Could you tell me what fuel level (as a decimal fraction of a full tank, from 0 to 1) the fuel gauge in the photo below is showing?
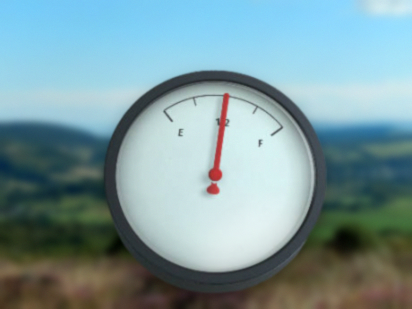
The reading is 0.5
